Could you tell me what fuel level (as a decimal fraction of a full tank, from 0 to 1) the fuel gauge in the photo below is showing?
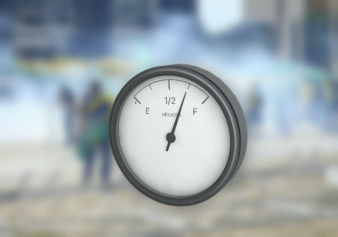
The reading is 0.75
